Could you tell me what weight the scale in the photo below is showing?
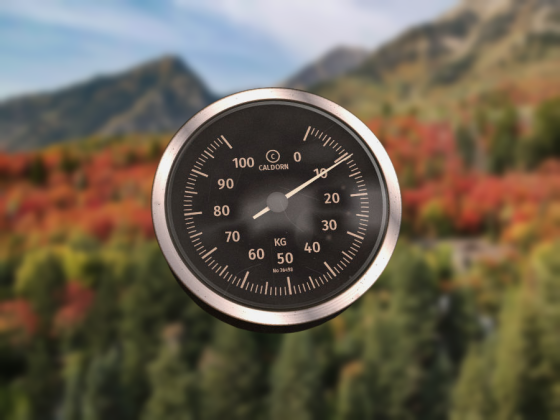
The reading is 11 kg
